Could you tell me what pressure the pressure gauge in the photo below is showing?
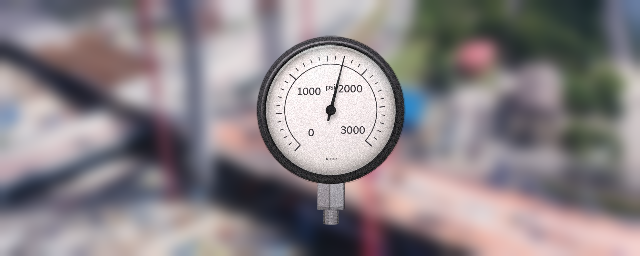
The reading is 1700 psi
